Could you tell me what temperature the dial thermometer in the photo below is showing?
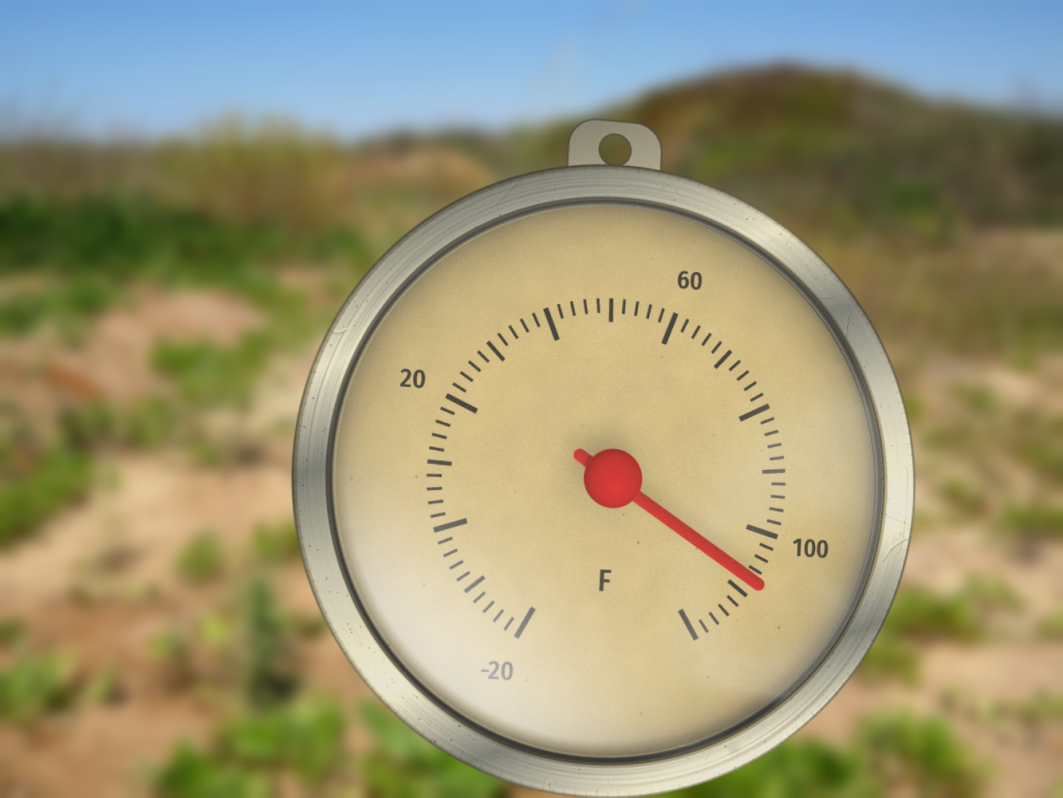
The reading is 108 °F
